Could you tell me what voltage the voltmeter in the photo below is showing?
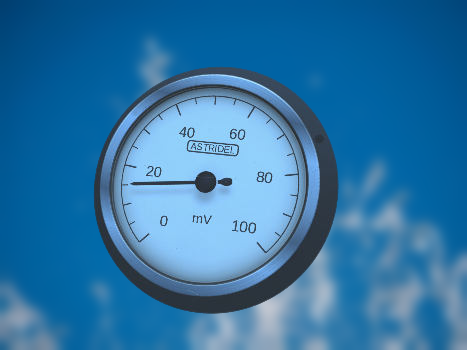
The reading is 15 mV
